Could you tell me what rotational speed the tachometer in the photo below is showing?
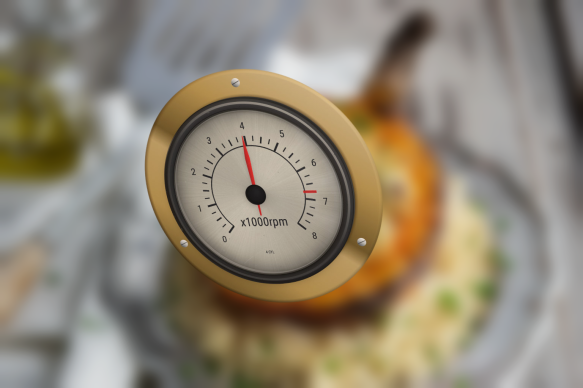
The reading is 4000 rpm
